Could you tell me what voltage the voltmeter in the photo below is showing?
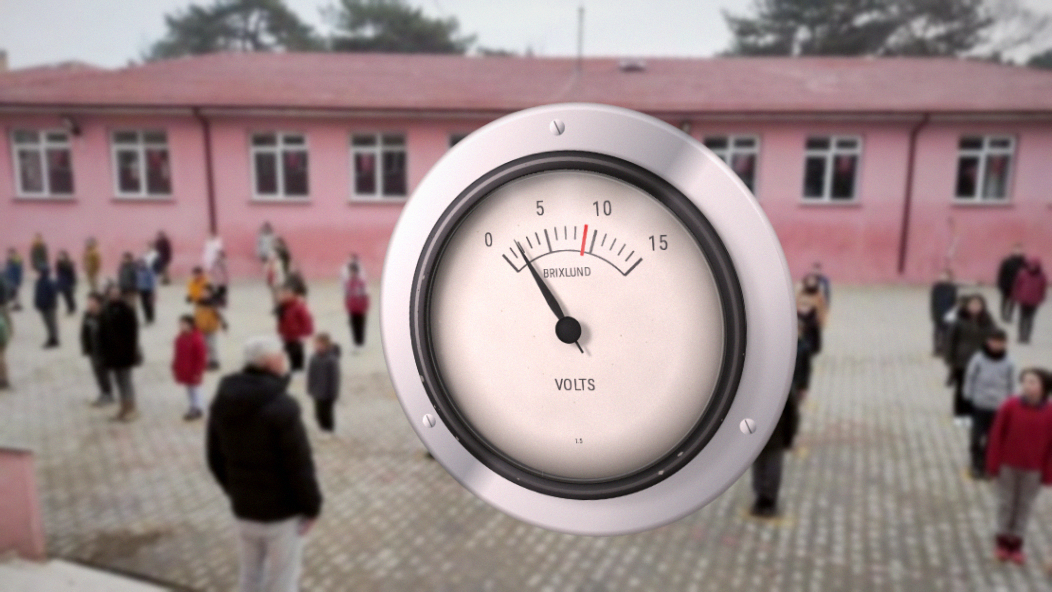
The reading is 2 V
